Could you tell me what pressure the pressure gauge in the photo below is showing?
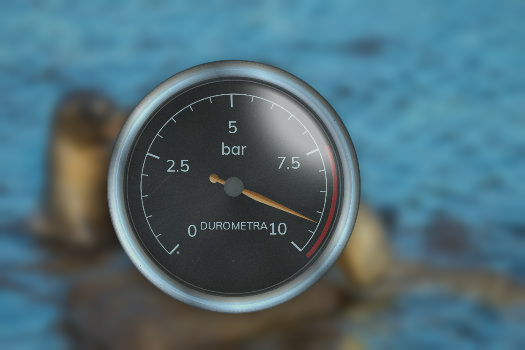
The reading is 9.25 bar
